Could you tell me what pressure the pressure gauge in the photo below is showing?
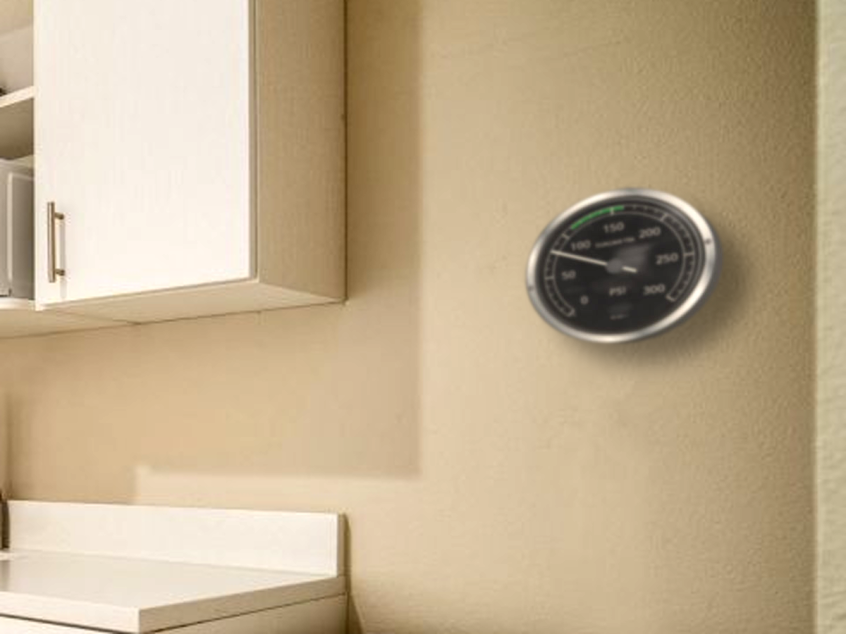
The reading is 80 psi
